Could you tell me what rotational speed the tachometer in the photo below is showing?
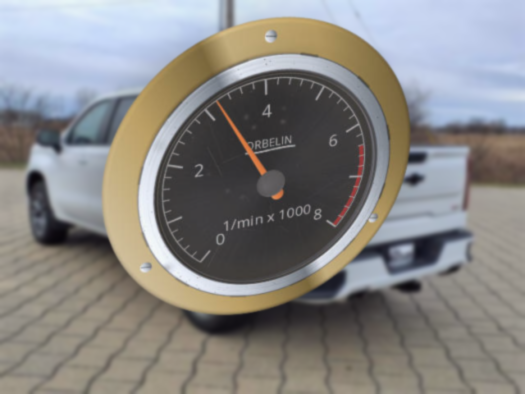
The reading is 3200 rpm
